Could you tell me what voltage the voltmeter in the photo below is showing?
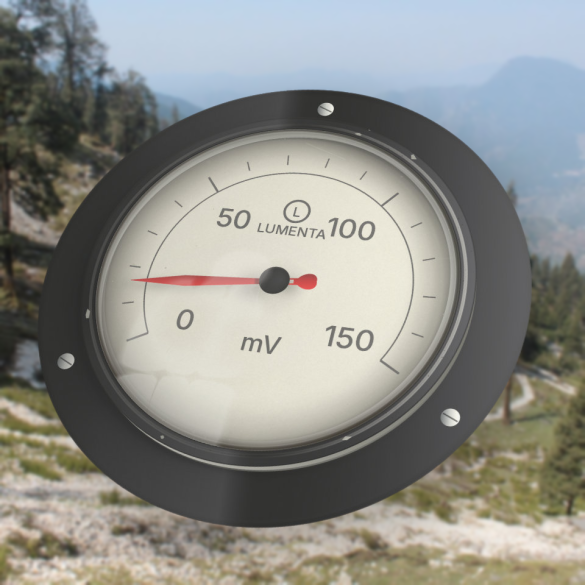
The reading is 15 mV
